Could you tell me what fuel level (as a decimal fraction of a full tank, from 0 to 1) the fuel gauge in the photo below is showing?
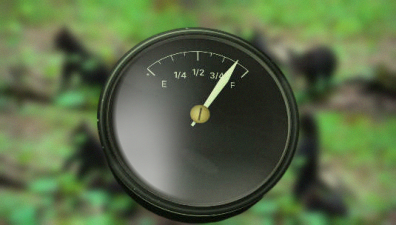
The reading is 0.875
